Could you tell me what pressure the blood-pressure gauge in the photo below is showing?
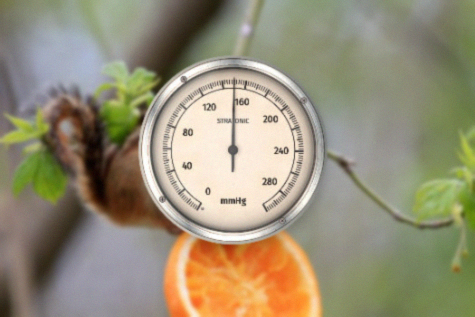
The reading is 150 mmHg
